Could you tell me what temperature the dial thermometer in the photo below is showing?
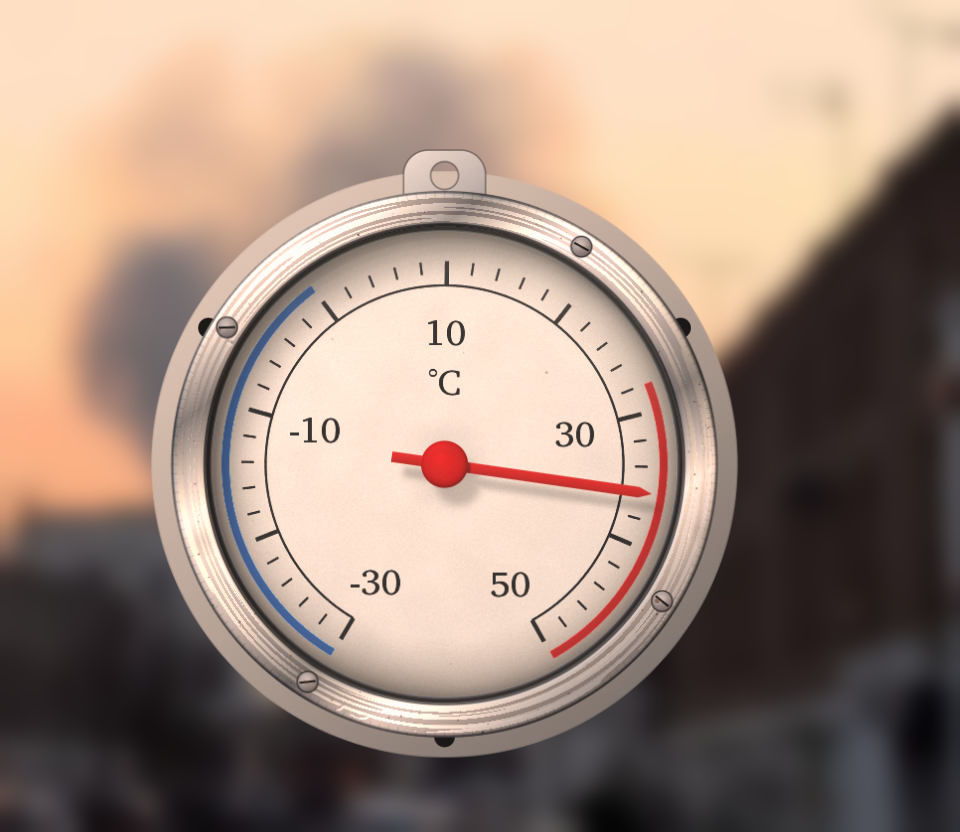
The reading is 36 °C
